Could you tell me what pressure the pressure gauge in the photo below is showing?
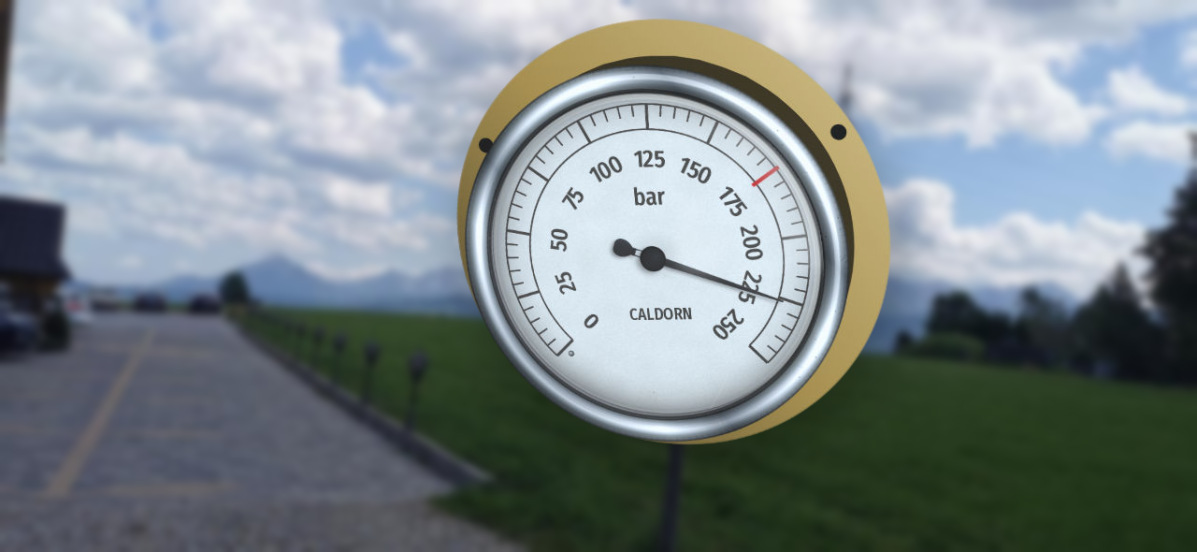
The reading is 225 bar
